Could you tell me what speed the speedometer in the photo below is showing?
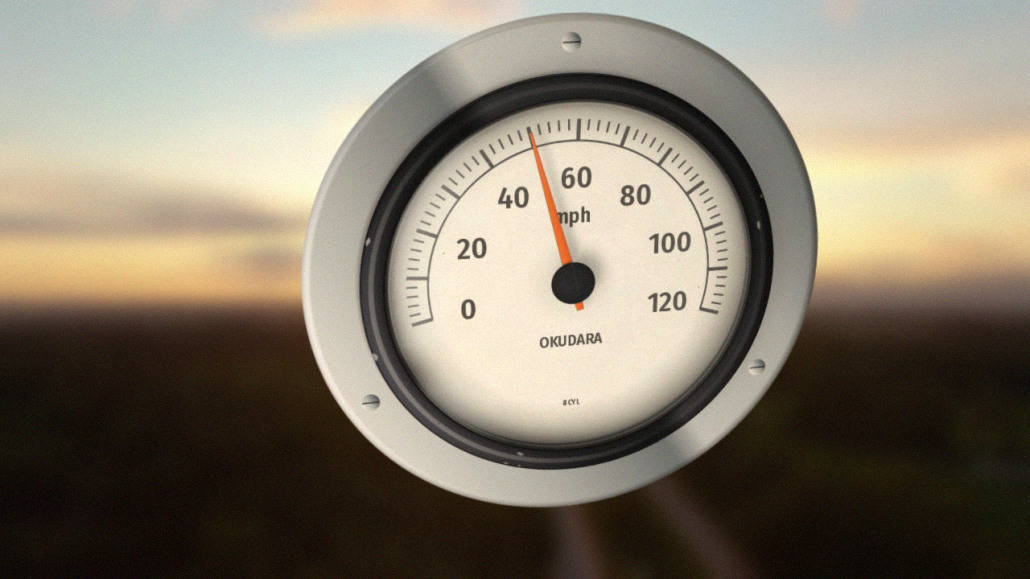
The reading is 50 mph
